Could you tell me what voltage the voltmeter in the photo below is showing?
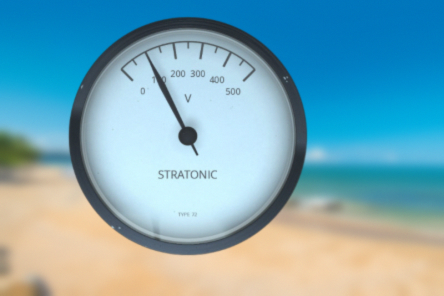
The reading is 100 V
